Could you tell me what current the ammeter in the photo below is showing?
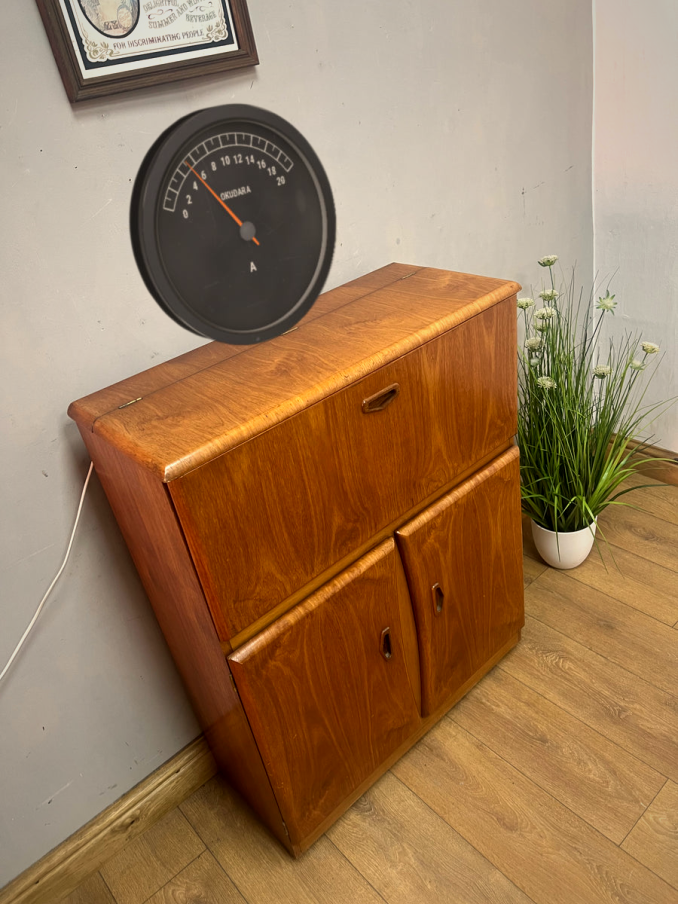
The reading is 5 A
